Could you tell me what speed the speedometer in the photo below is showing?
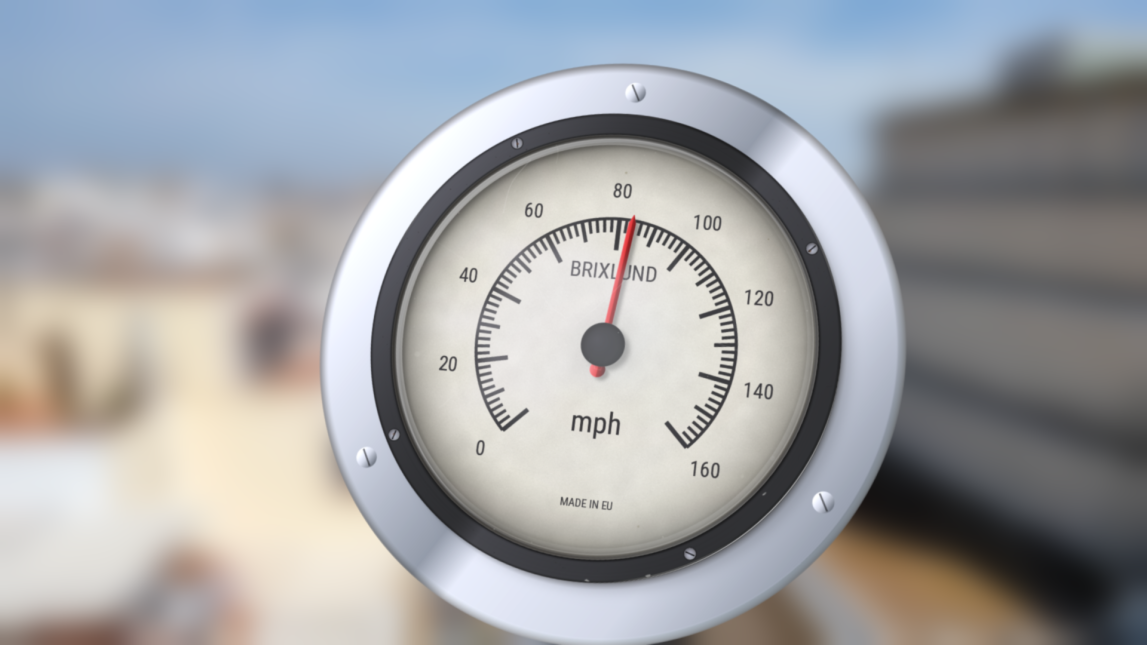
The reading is 84 mph
